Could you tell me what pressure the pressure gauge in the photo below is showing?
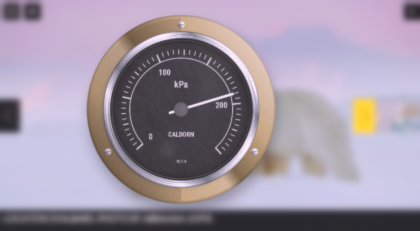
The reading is 190 kPa
